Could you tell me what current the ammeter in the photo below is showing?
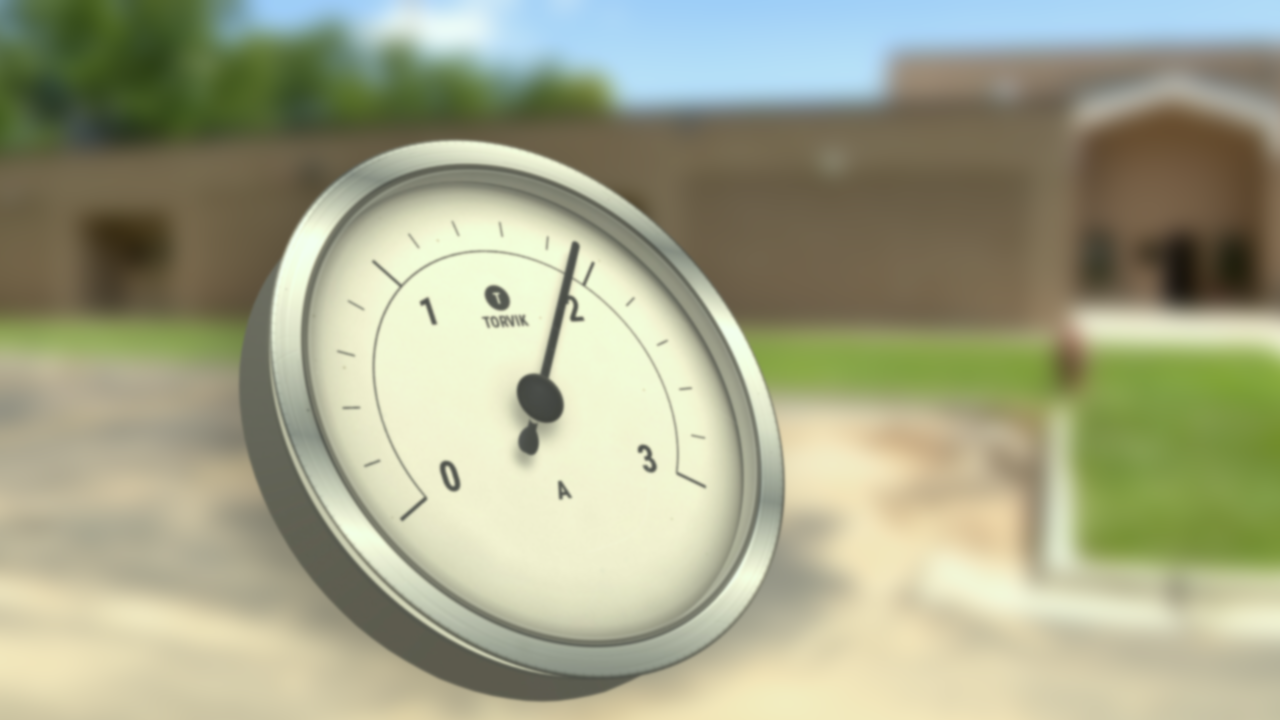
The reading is 1.9 A
